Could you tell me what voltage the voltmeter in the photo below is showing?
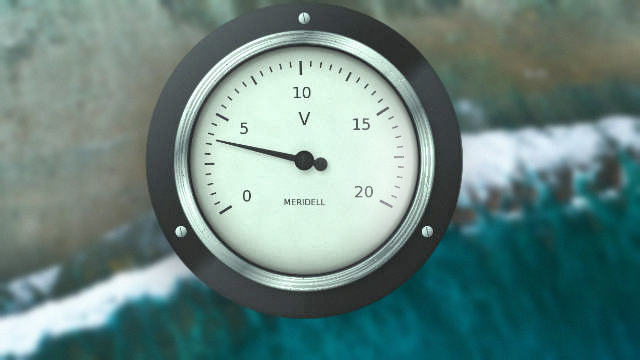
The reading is 3.75 V
